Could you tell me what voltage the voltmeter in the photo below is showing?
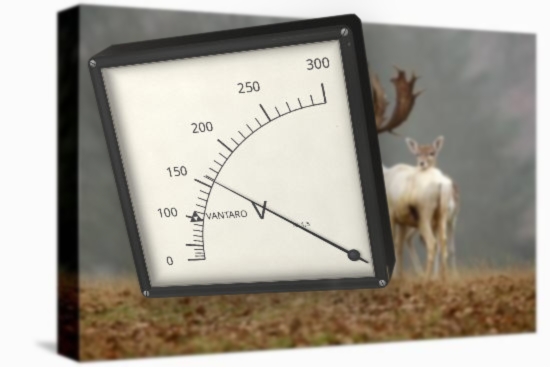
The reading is 160 V
